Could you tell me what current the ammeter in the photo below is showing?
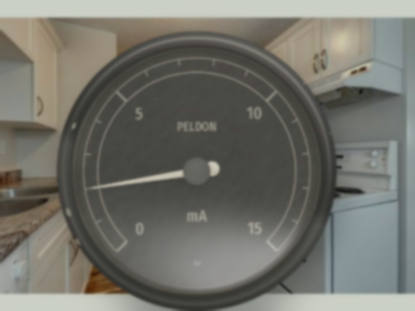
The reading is 2 mA
